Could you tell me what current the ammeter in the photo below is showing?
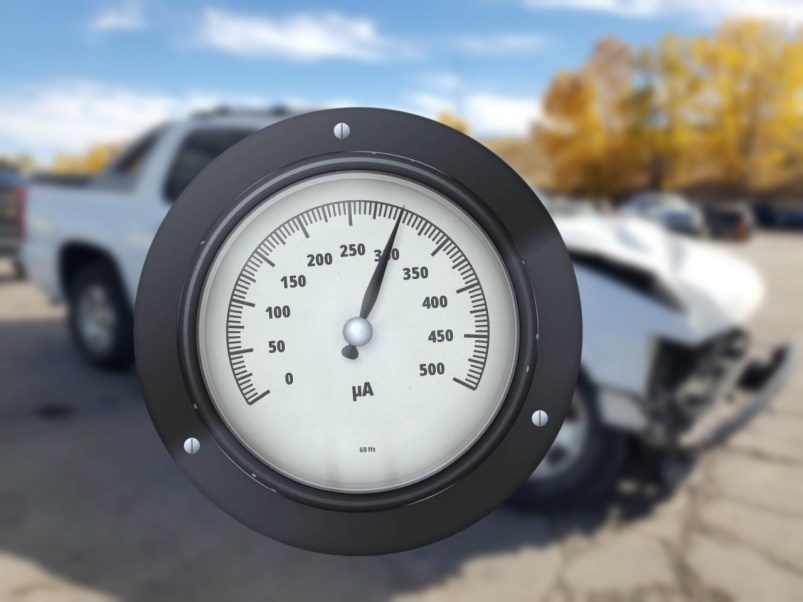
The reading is 300 µA
